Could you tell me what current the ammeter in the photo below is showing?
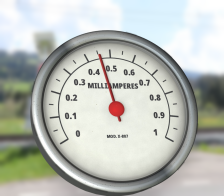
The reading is 0.45 mA
